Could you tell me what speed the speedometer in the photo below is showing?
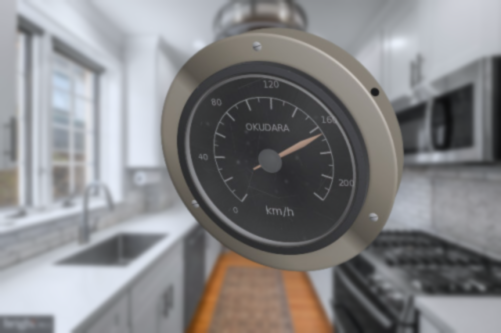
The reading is 165 km/h
